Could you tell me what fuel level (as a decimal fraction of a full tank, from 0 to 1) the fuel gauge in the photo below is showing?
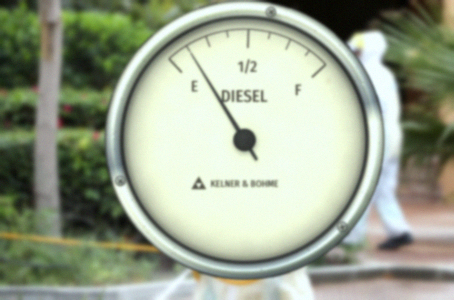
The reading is 0.125
